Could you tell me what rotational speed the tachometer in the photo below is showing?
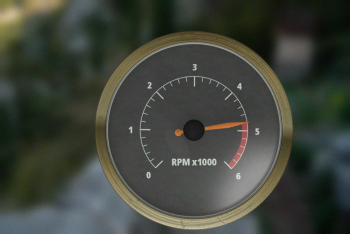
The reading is 4800 rpm
